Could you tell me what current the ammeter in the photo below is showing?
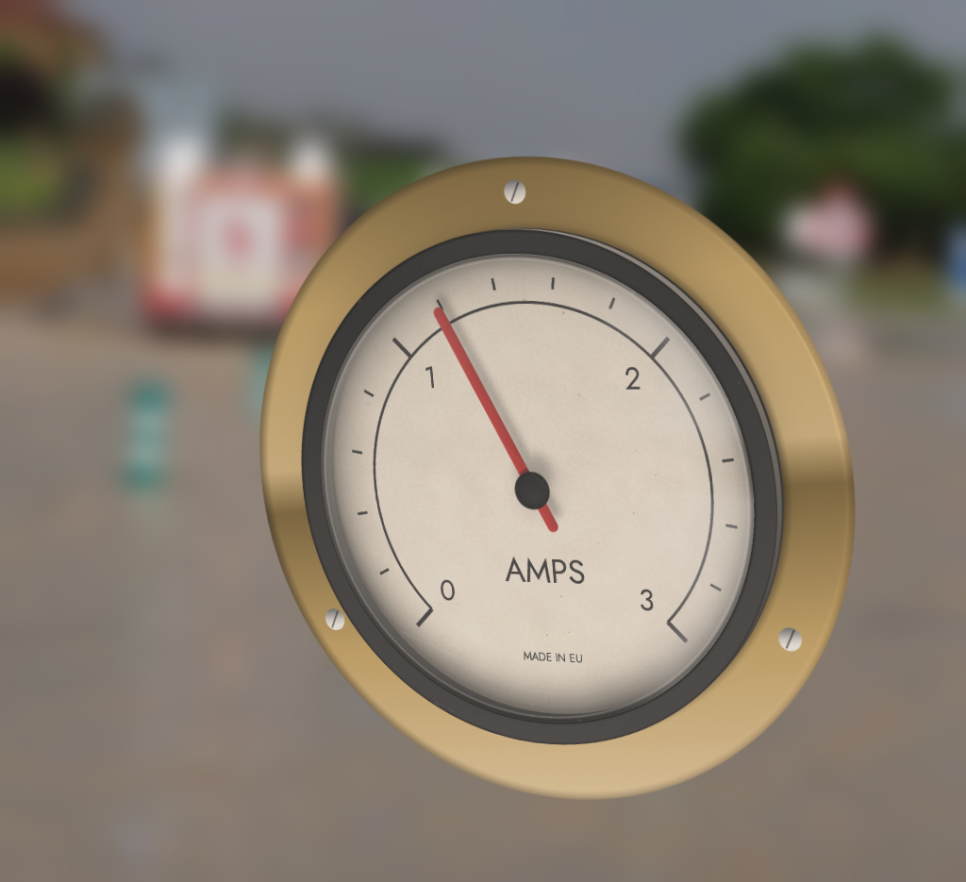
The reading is 1.2 A
